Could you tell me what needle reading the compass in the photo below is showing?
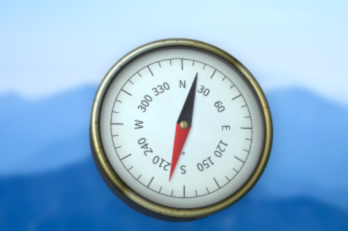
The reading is 195 °
